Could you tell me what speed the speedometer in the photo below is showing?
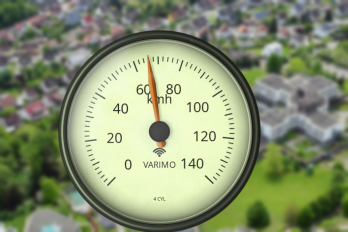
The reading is 66 km/h
